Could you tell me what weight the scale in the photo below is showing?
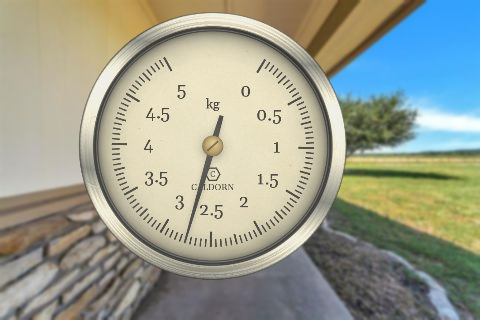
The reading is 2.75 kg
